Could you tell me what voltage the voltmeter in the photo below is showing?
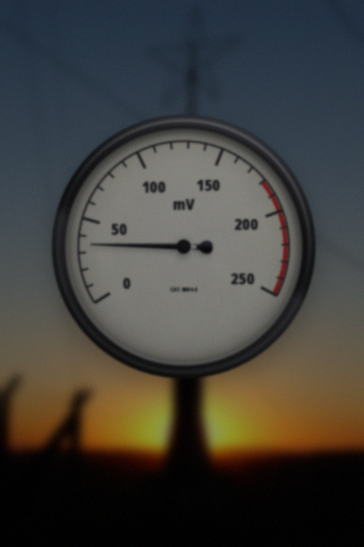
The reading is 35 mV
